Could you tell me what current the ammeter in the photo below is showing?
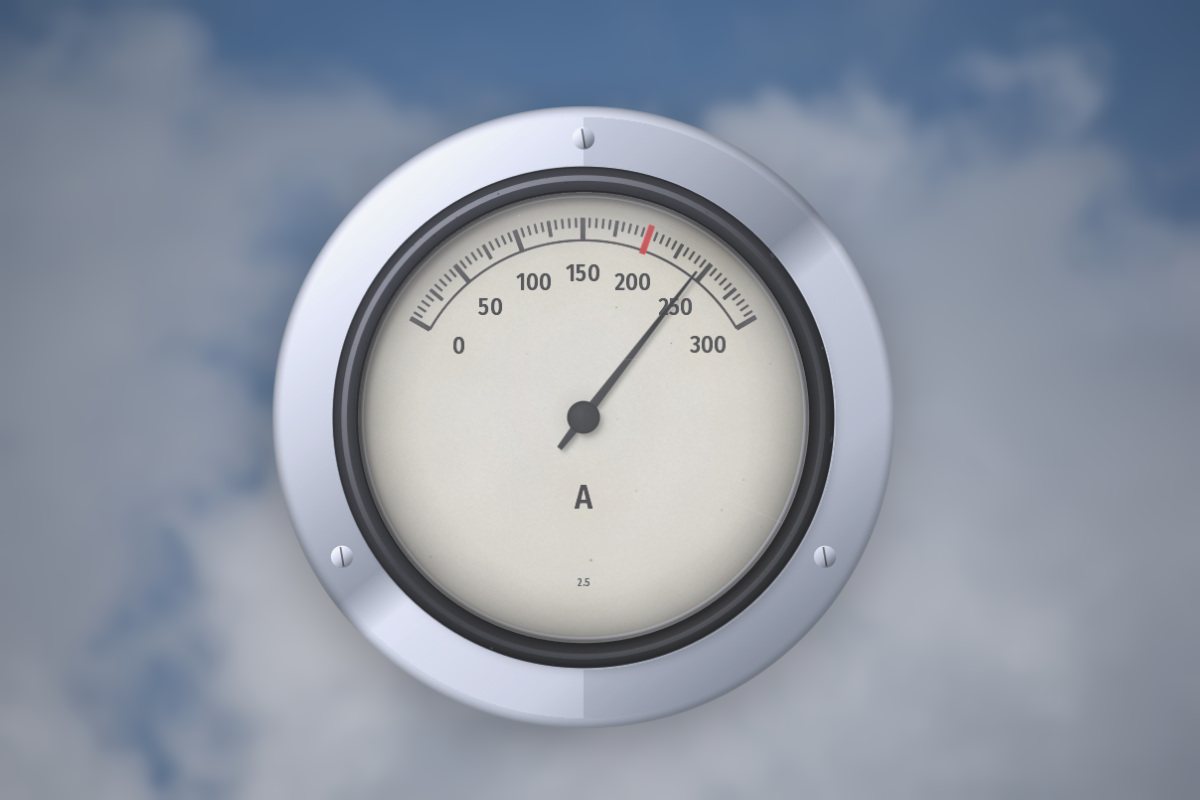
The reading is 245 A
